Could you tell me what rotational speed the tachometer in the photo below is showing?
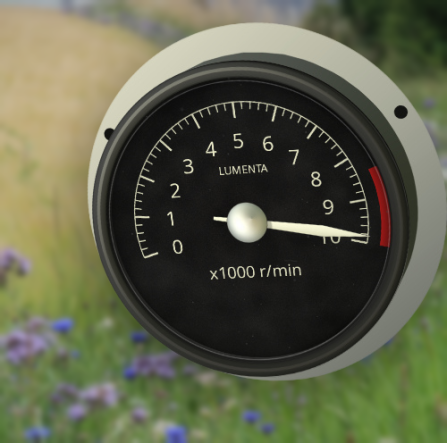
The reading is 9800 rpm
